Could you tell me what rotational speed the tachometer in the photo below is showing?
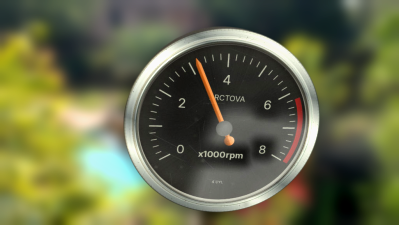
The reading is 3200 rpm
